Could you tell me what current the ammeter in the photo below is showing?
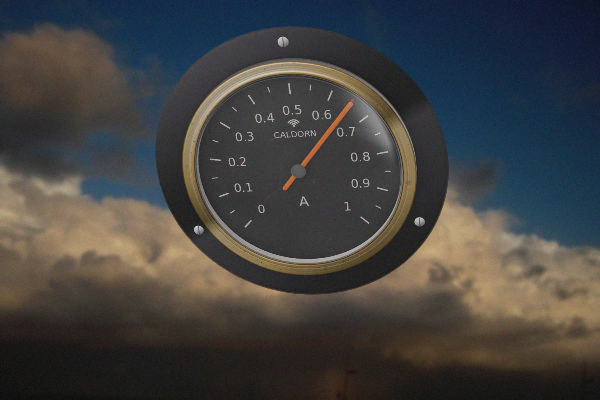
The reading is 0.65 A
